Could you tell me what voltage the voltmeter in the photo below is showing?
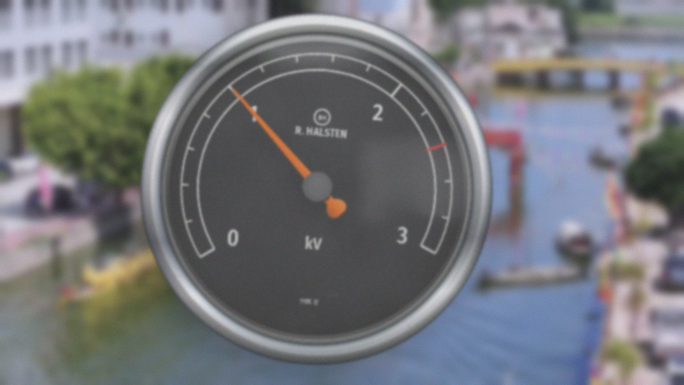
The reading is 1 kV
